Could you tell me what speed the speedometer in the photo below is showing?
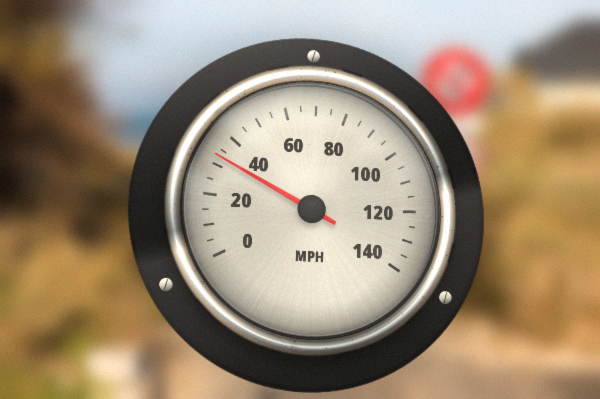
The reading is 32.5 mph
